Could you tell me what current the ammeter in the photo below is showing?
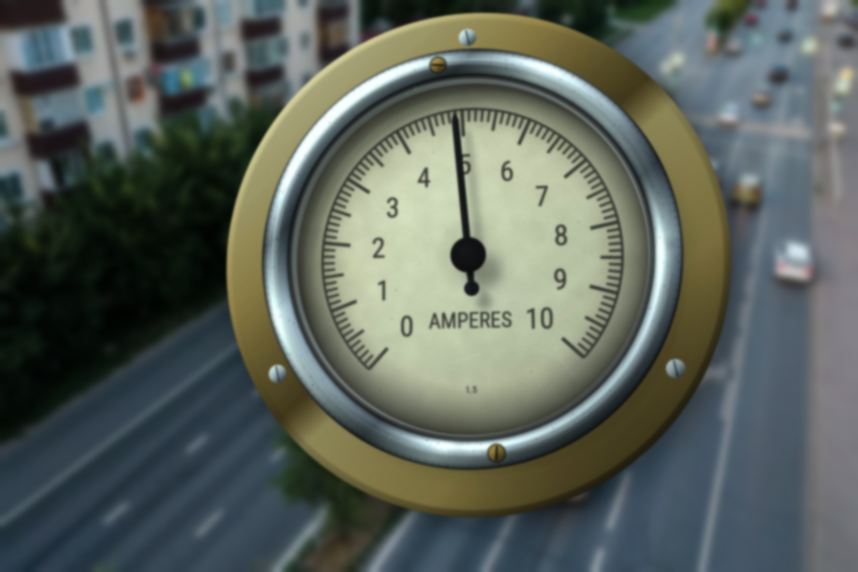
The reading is 4.9 A
